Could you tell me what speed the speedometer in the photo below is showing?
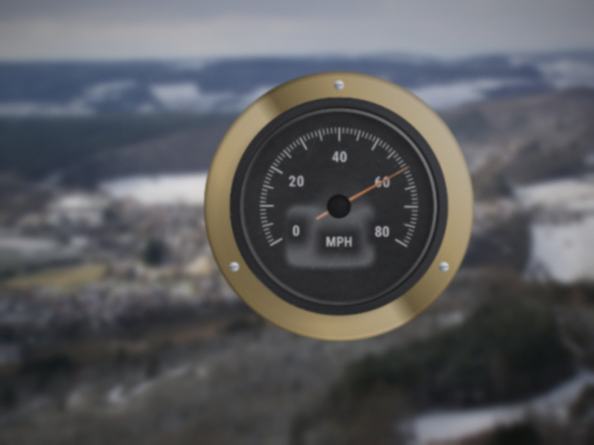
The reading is 60 mph
